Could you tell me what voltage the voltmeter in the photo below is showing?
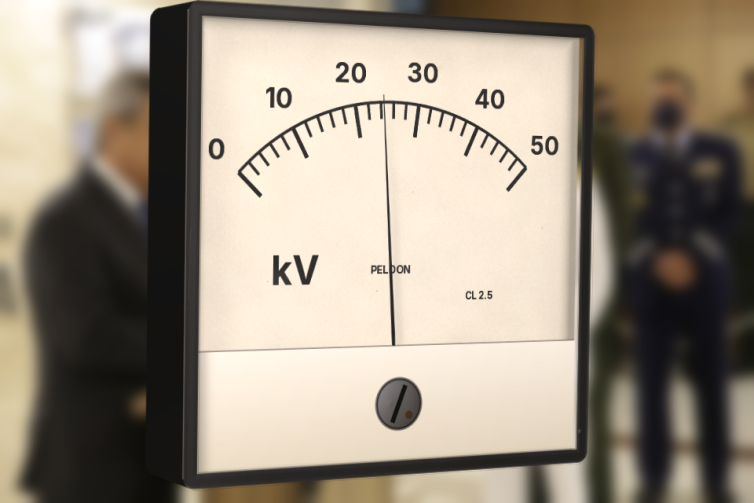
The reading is 24 kV
